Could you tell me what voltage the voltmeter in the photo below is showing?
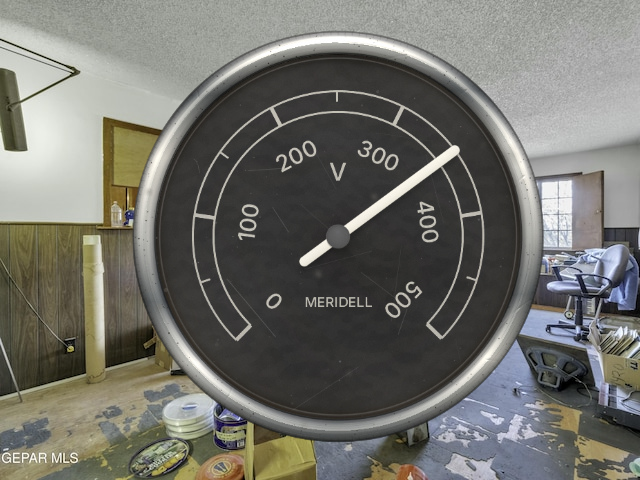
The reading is 350 V
